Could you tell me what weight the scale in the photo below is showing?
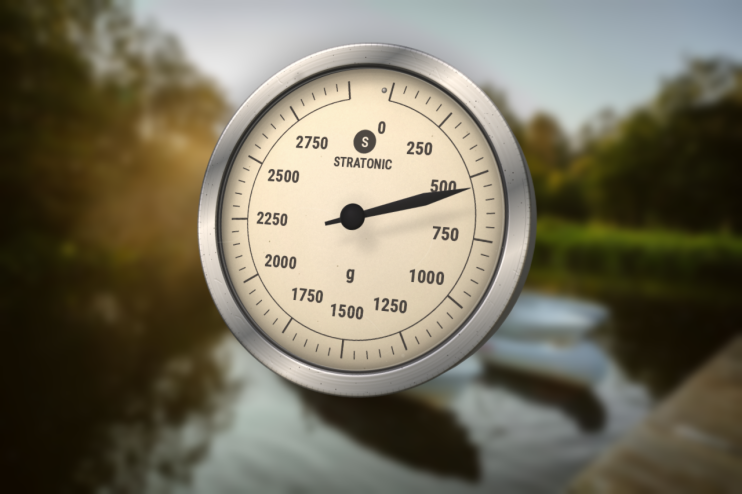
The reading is 550 g
